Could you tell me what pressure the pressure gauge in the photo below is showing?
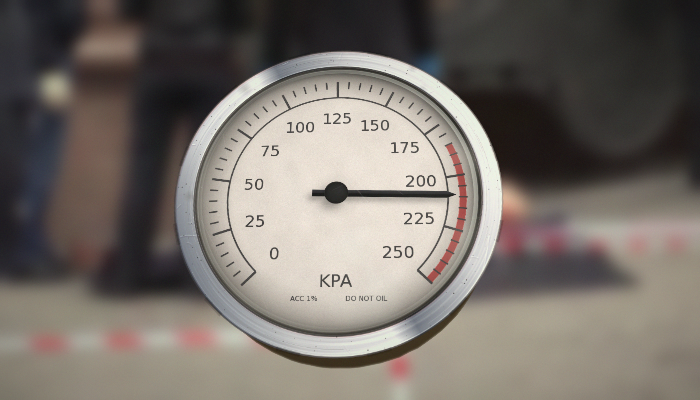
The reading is 210 kPa
